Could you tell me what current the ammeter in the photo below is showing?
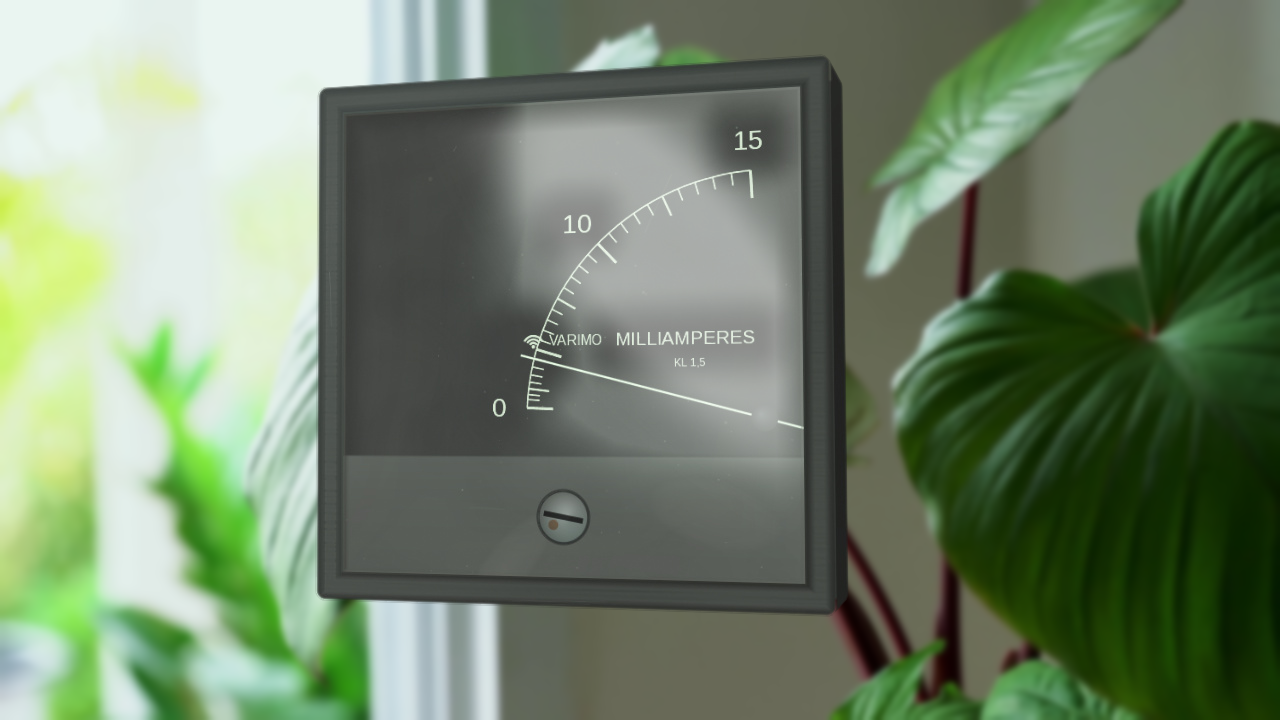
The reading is 4.5 mA
